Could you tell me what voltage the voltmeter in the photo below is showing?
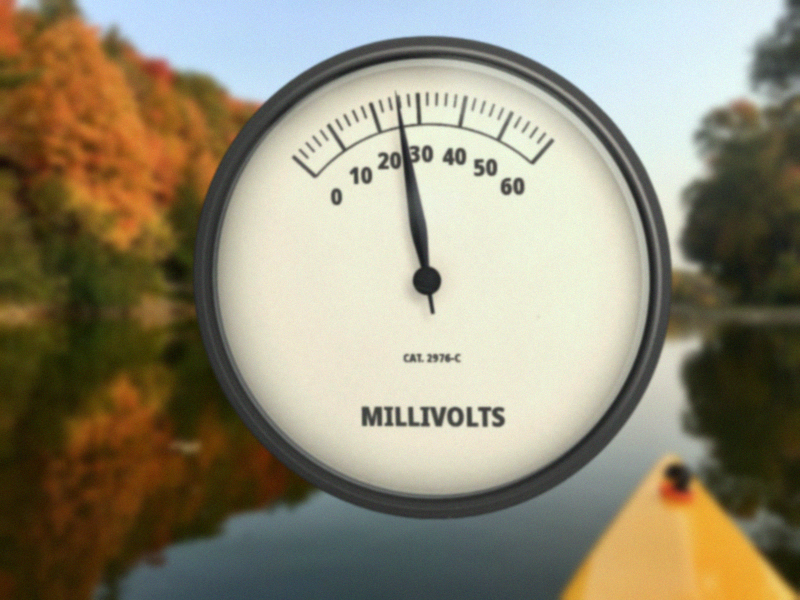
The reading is 26 mV
